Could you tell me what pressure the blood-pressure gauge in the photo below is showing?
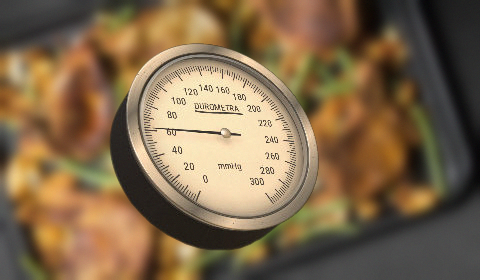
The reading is 60 mmHg
